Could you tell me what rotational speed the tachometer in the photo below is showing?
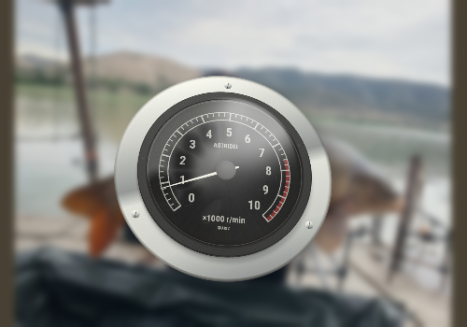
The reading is 800 rpm
